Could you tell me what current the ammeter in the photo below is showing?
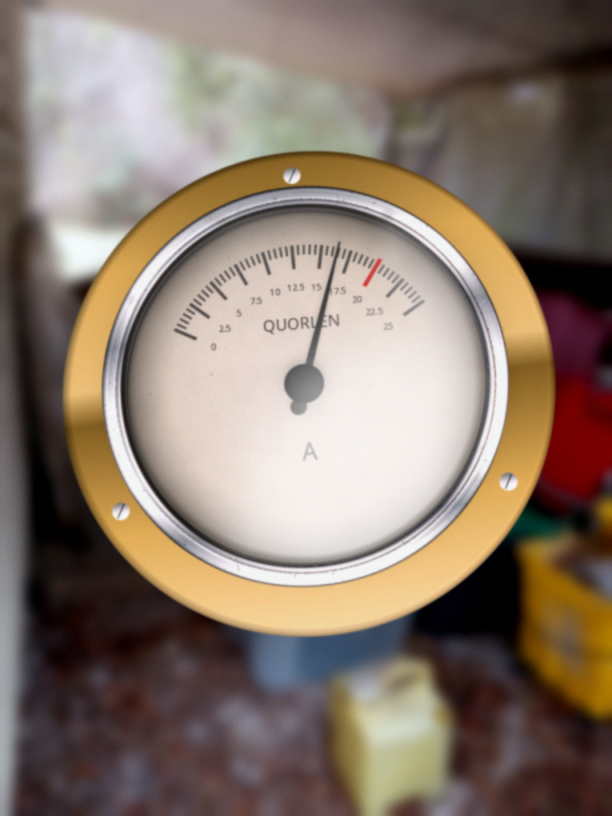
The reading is 16.5 A
